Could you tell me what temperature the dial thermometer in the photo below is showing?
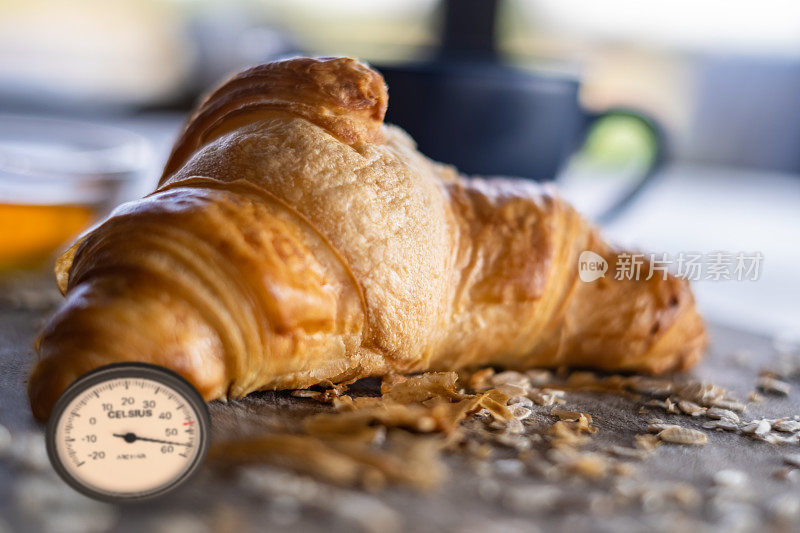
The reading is 55 °C
